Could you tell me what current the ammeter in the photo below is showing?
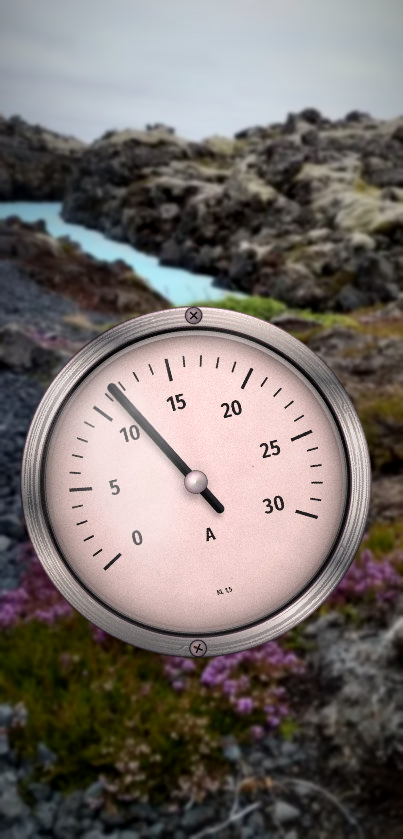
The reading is 11.5 A
